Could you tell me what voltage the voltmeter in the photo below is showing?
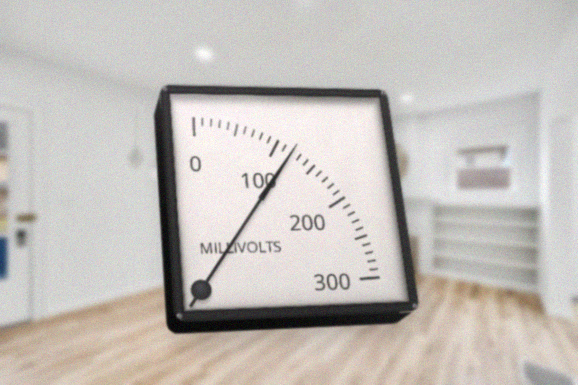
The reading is 120 mV
